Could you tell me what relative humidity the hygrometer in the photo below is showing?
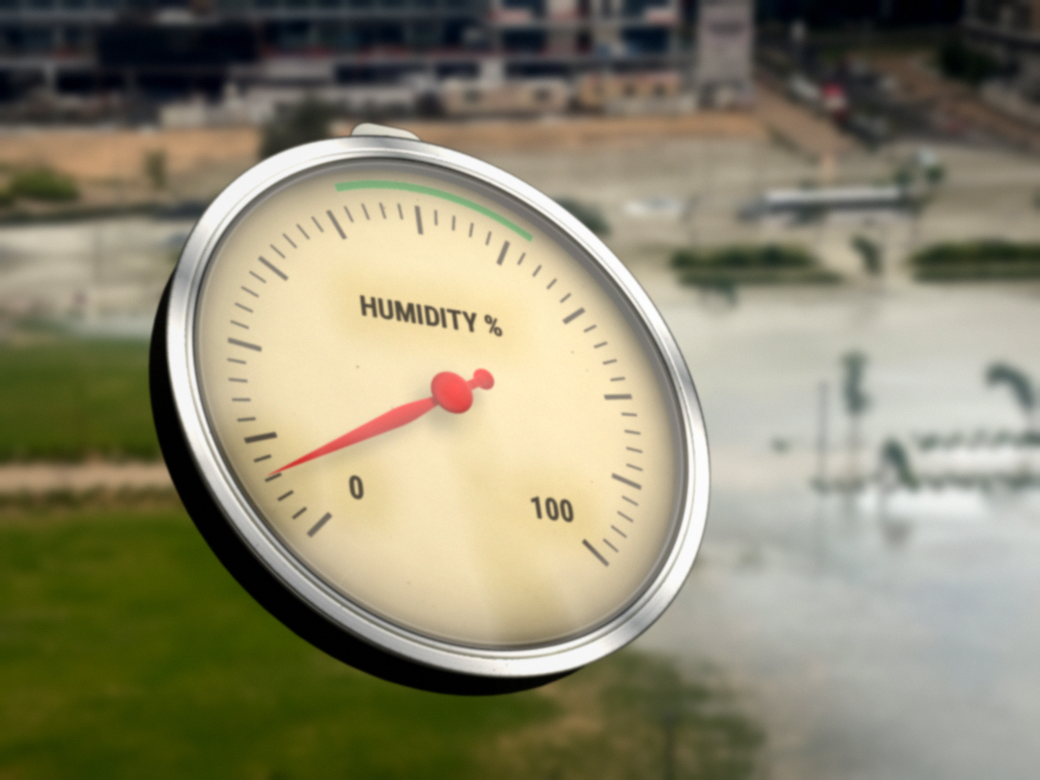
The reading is 6 %
